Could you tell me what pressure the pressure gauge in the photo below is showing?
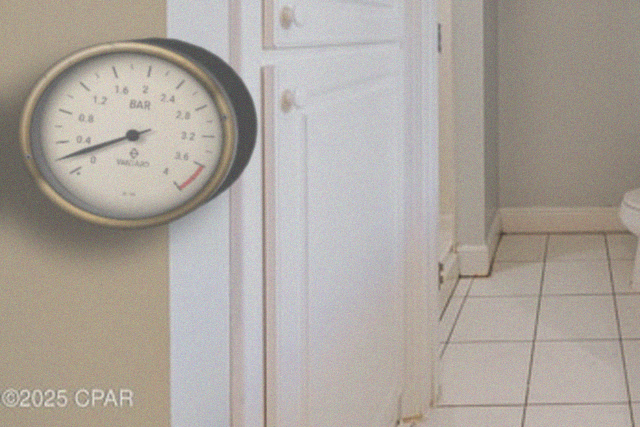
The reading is 0.2 bar
